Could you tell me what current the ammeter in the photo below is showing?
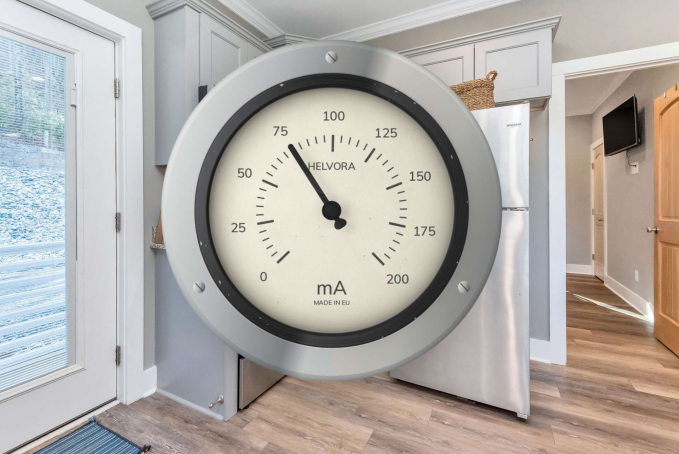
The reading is 75 mA
